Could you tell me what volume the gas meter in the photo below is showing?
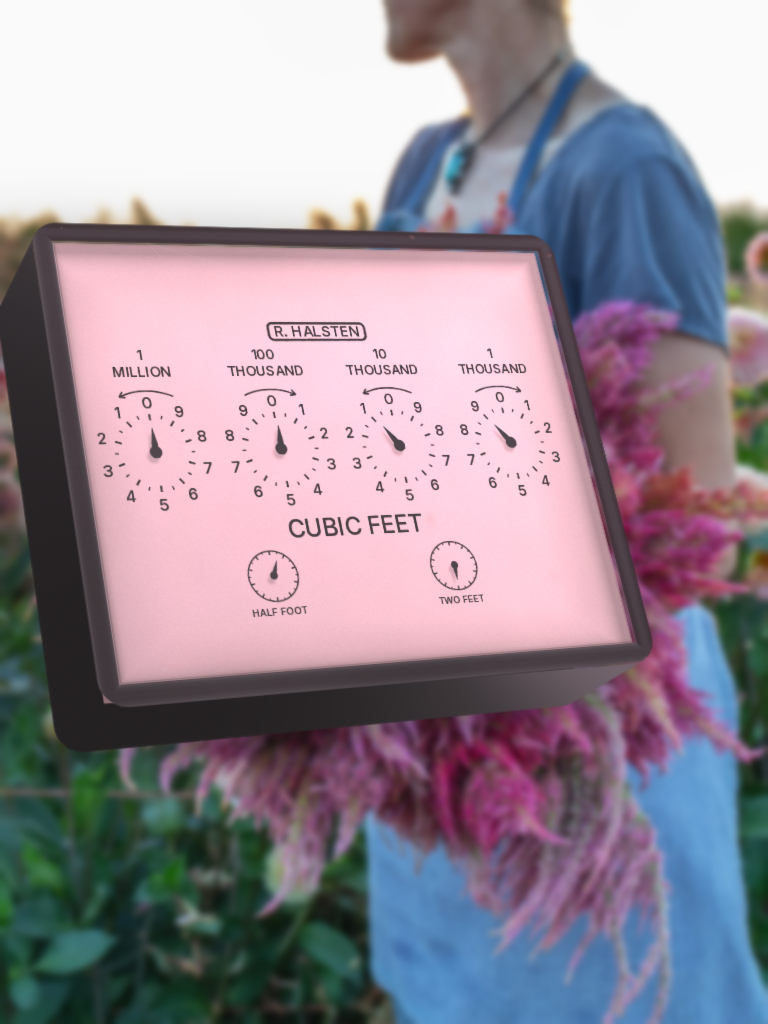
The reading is 900 ft³
